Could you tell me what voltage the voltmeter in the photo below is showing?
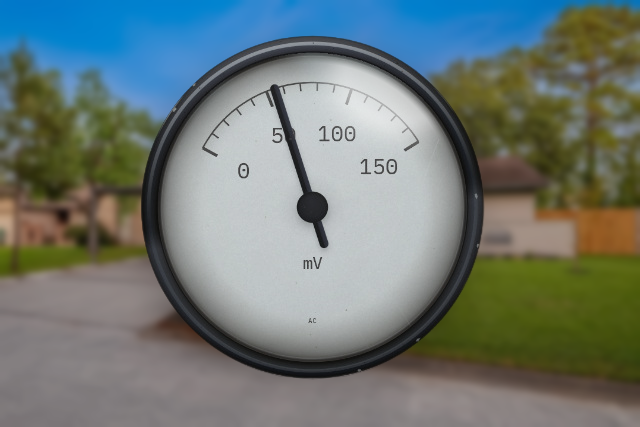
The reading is 55 mV
